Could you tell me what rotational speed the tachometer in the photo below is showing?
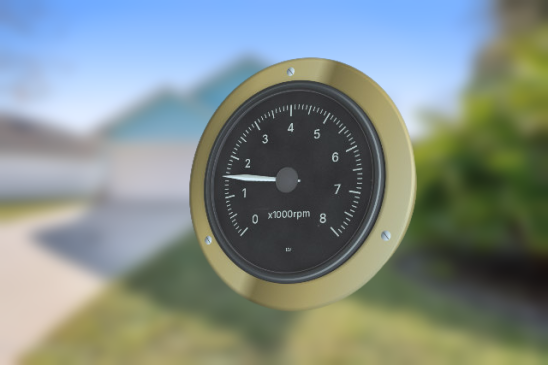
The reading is 1500 rpm
